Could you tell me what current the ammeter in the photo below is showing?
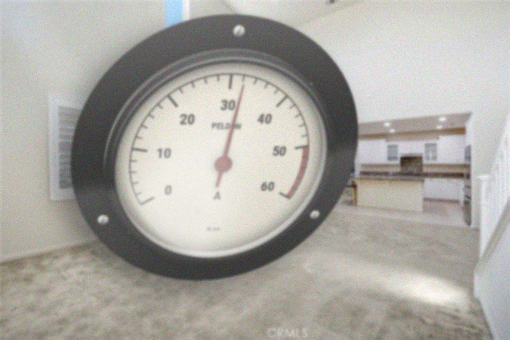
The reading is 32 A
